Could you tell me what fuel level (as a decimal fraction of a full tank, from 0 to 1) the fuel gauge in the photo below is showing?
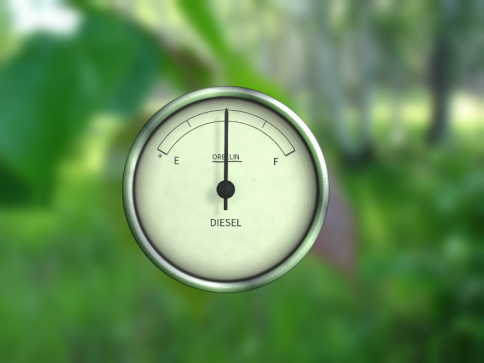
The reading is 0.5
